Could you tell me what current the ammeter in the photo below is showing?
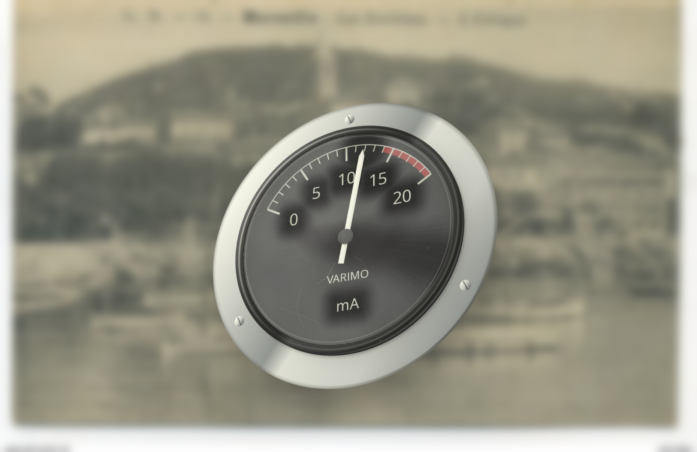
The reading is 12 mA
